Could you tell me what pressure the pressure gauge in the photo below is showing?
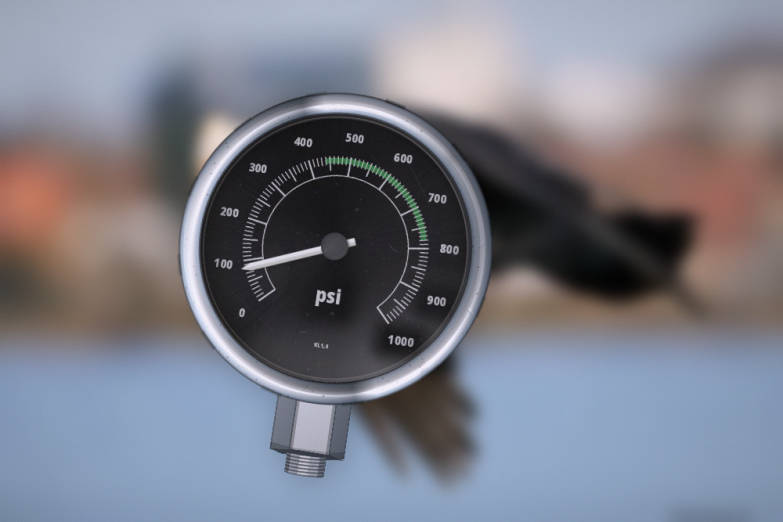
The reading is 80 psi
